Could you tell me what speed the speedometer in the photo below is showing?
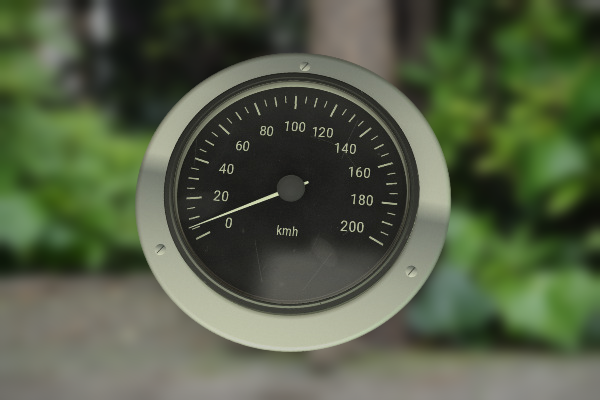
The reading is 5 km/h
